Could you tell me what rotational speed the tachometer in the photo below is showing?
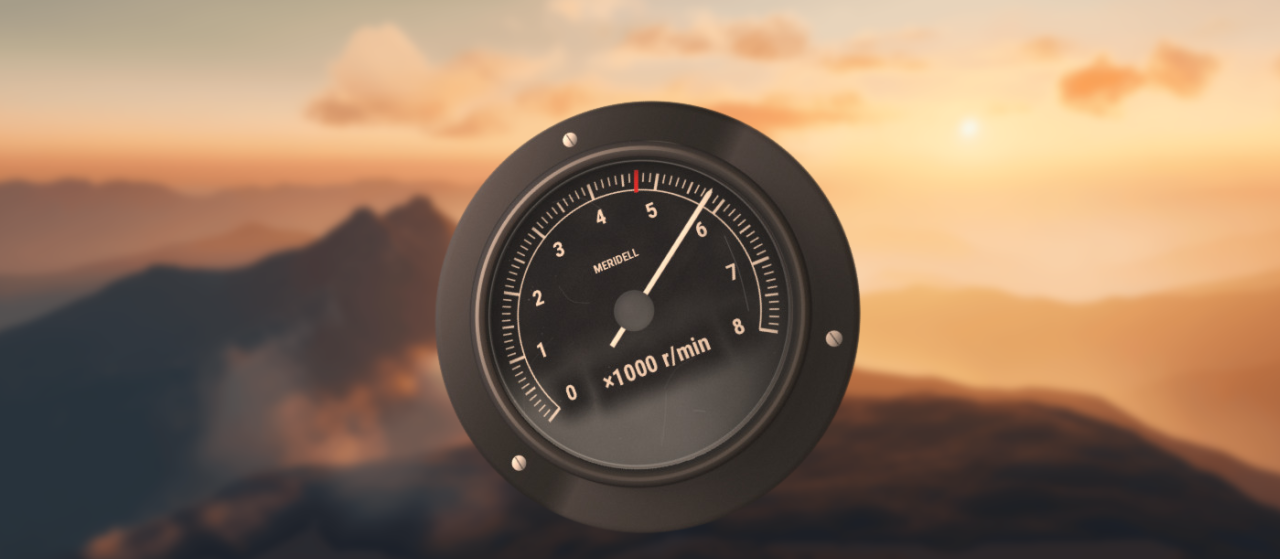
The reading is 5800 rpm
